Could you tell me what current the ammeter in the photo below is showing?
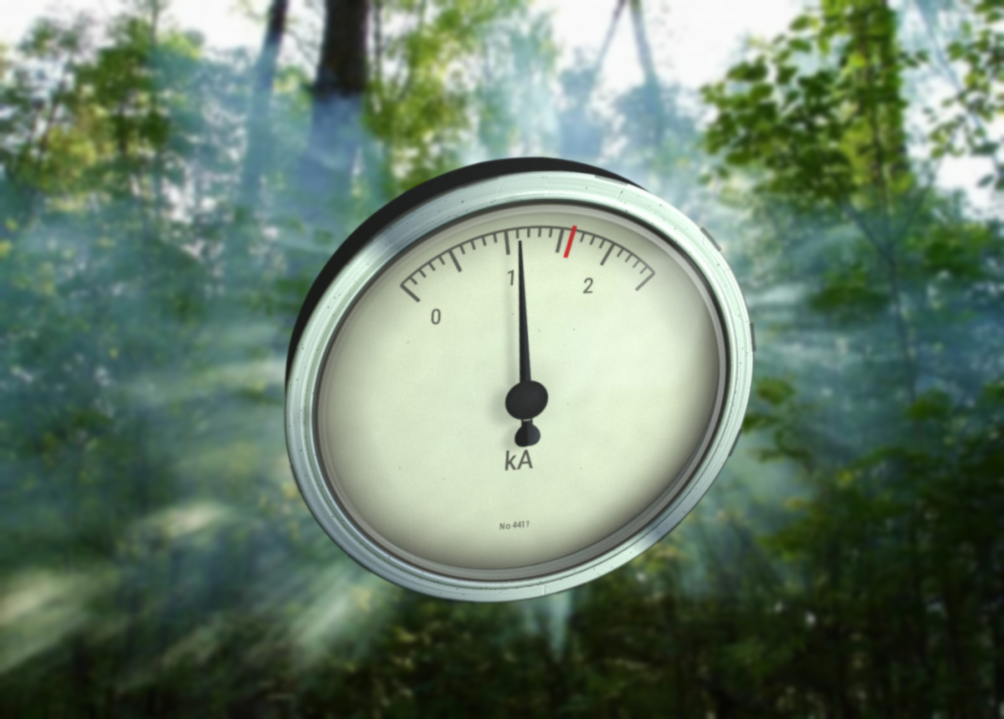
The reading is 1.1 kA
